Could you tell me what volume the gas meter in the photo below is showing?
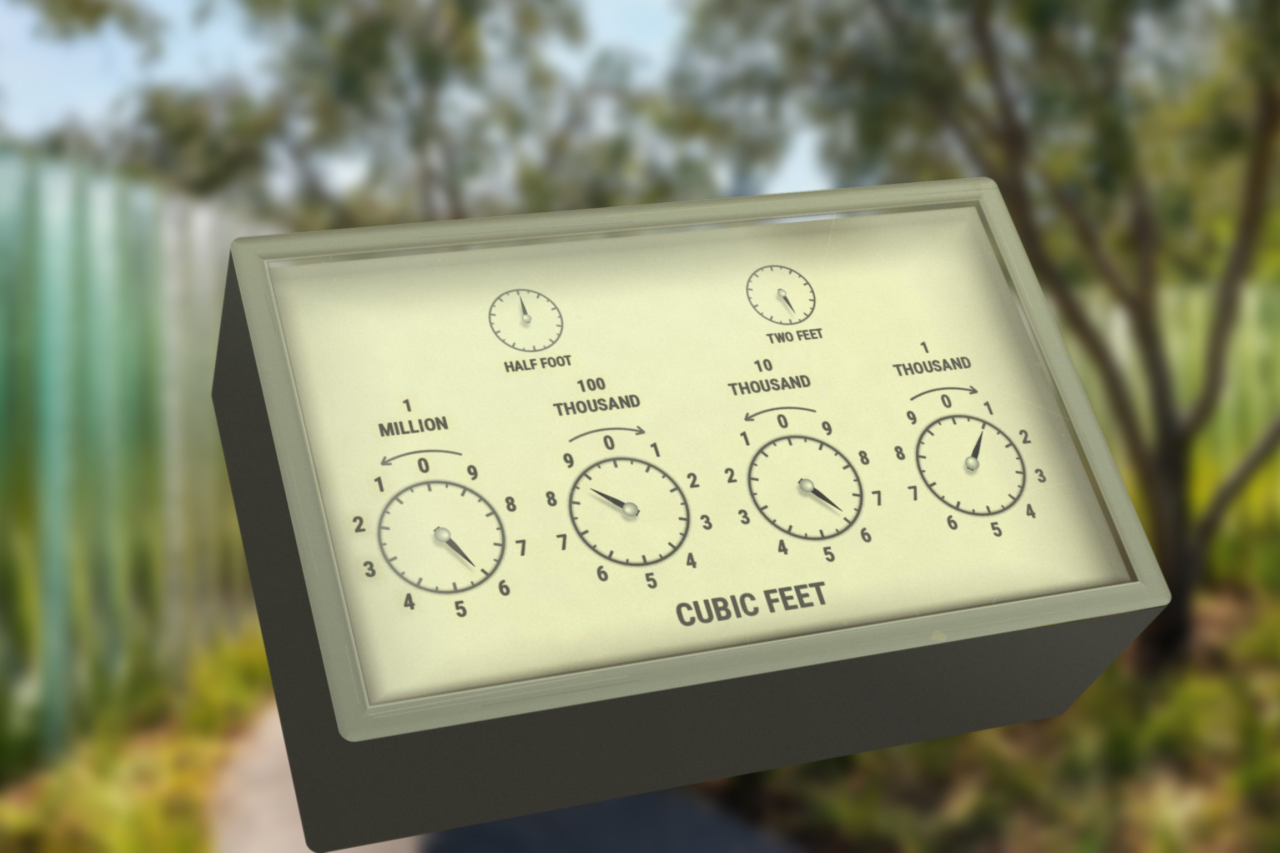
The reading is 586100 ft³
